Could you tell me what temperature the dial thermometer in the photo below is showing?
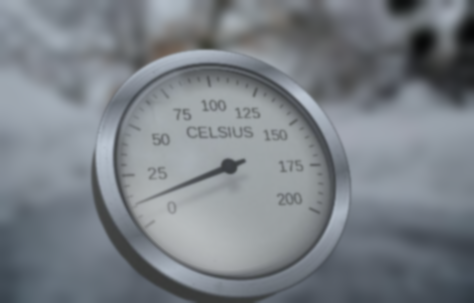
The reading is 10 °C
